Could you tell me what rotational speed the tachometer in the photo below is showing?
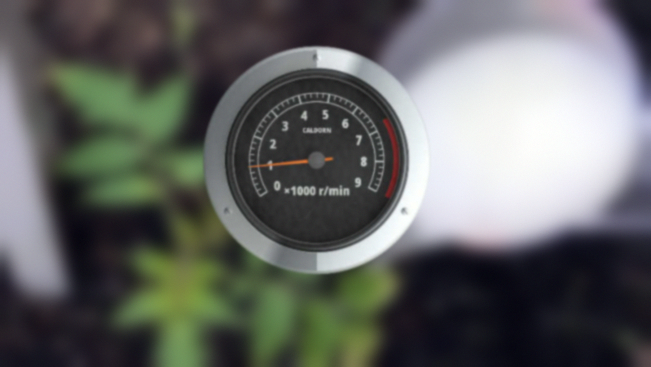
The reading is 1000 rpm
